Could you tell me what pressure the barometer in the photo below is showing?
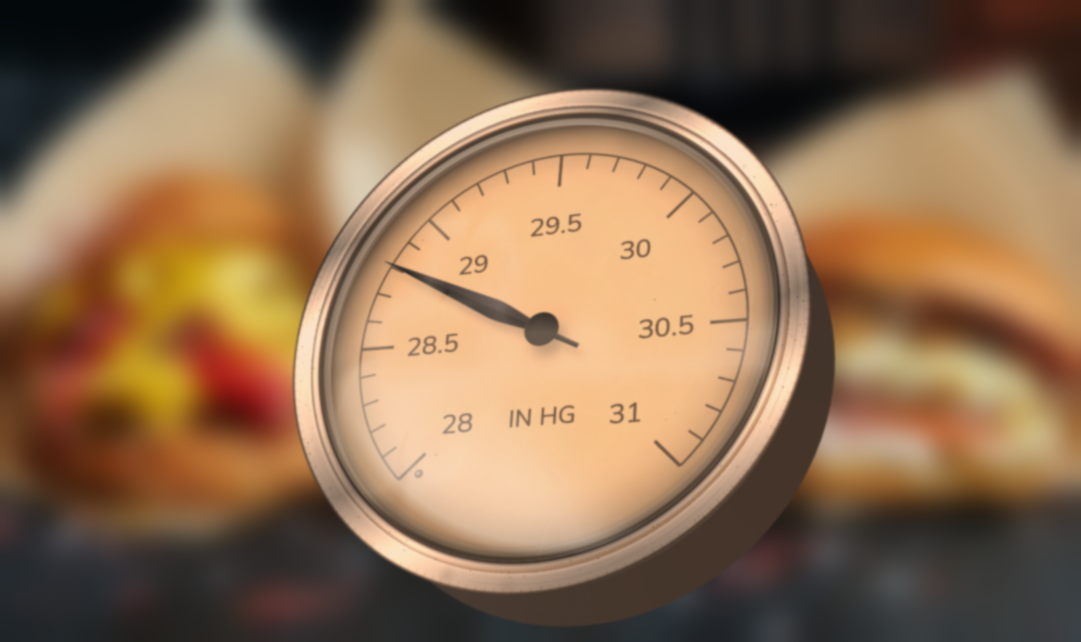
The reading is 28.8 inHg
